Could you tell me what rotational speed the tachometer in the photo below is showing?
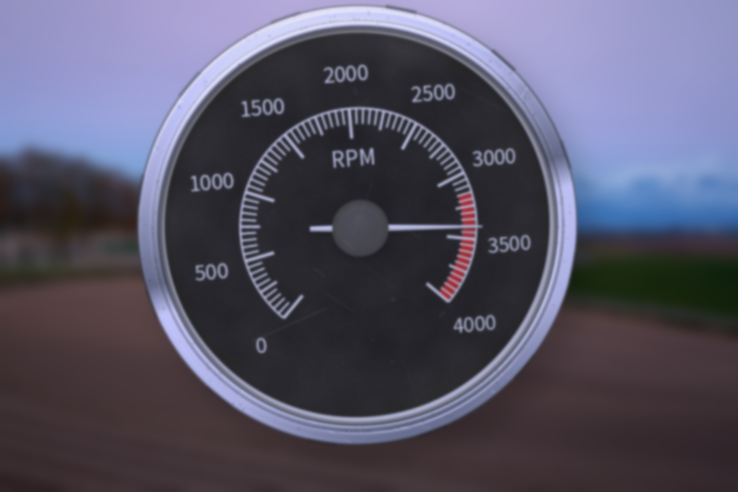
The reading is 3400 rpm
